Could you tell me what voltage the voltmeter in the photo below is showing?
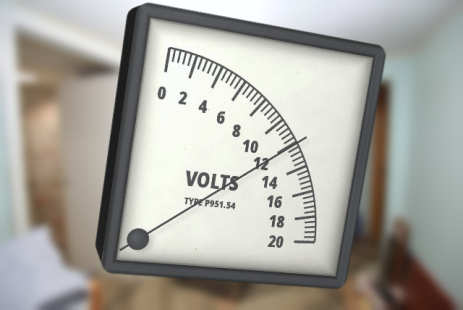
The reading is 12 V
